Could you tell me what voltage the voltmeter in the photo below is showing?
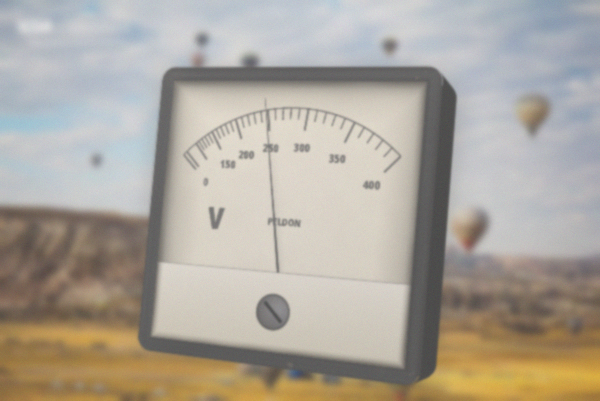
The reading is 250 V
